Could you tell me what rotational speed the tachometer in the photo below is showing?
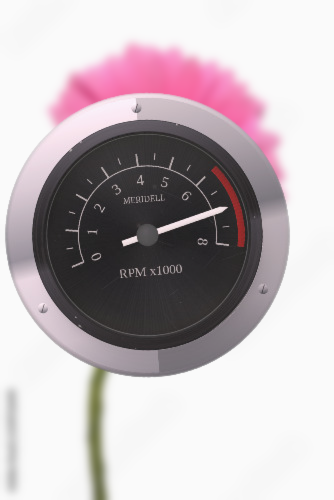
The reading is 7000 rpm
